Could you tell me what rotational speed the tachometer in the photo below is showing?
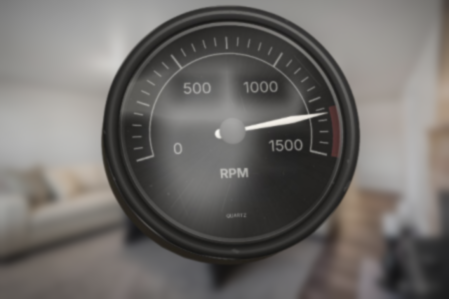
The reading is 1325 rpm
